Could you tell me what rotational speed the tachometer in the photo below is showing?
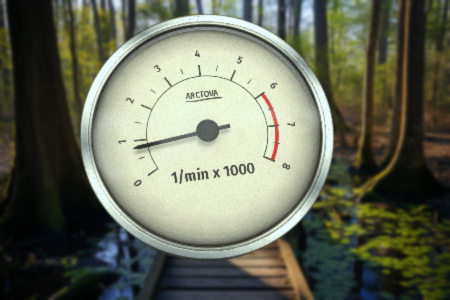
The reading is 750 rpm
